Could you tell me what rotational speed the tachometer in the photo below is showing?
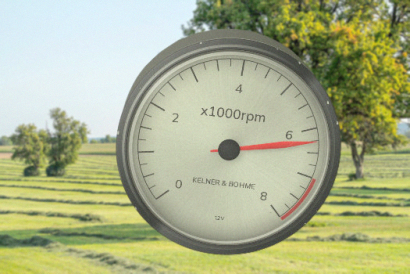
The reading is 6250 rpm
